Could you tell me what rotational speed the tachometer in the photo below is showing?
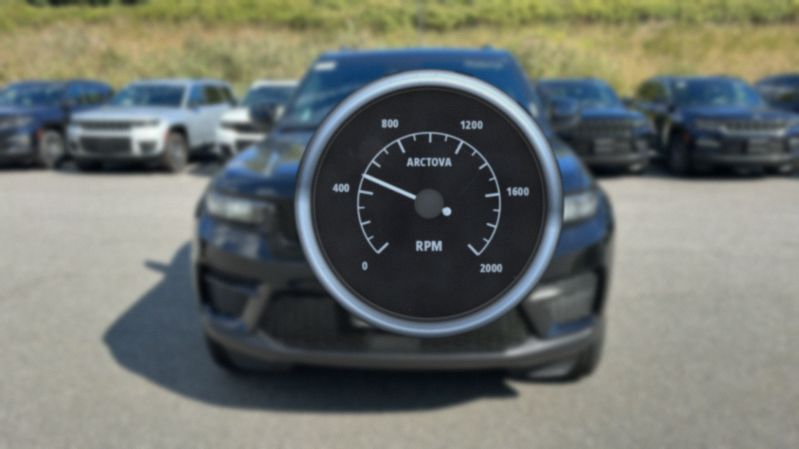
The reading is 500 rpm
